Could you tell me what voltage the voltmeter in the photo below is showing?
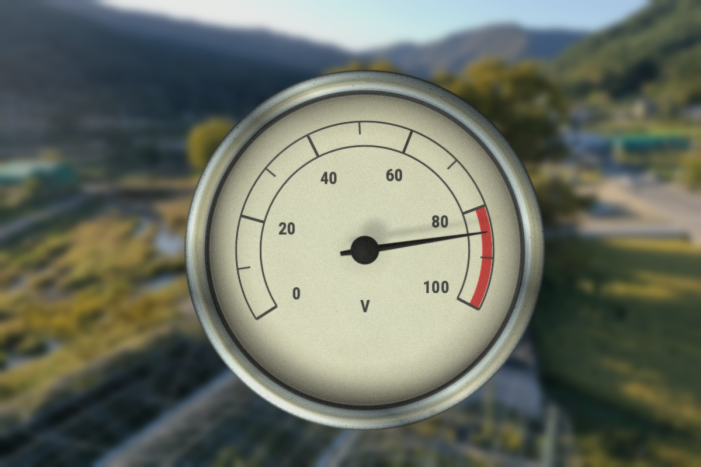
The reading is 85 V
